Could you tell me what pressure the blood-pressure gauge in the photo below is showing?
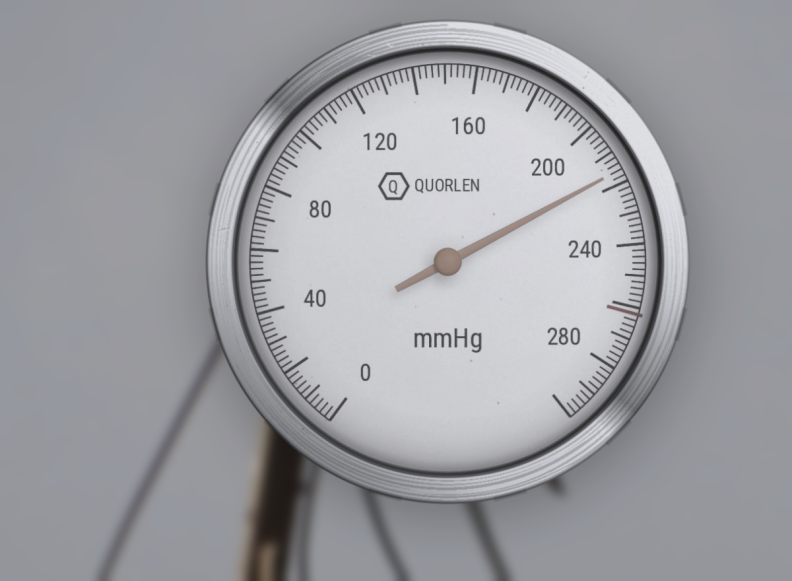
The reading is 216 mmHg
